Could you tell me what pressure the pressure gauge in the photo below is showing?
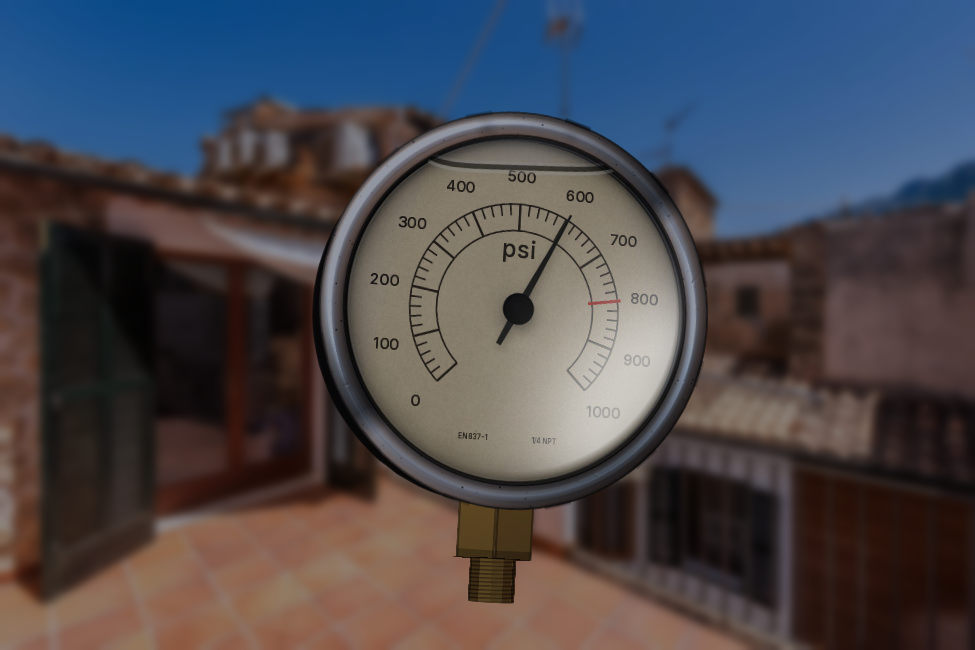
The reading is 600 psi
